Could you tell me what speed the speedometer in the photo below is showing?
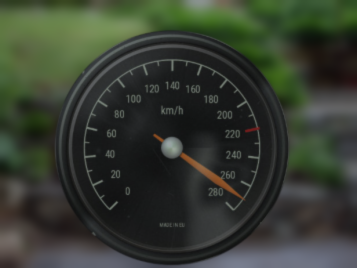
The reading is 270 km/h
